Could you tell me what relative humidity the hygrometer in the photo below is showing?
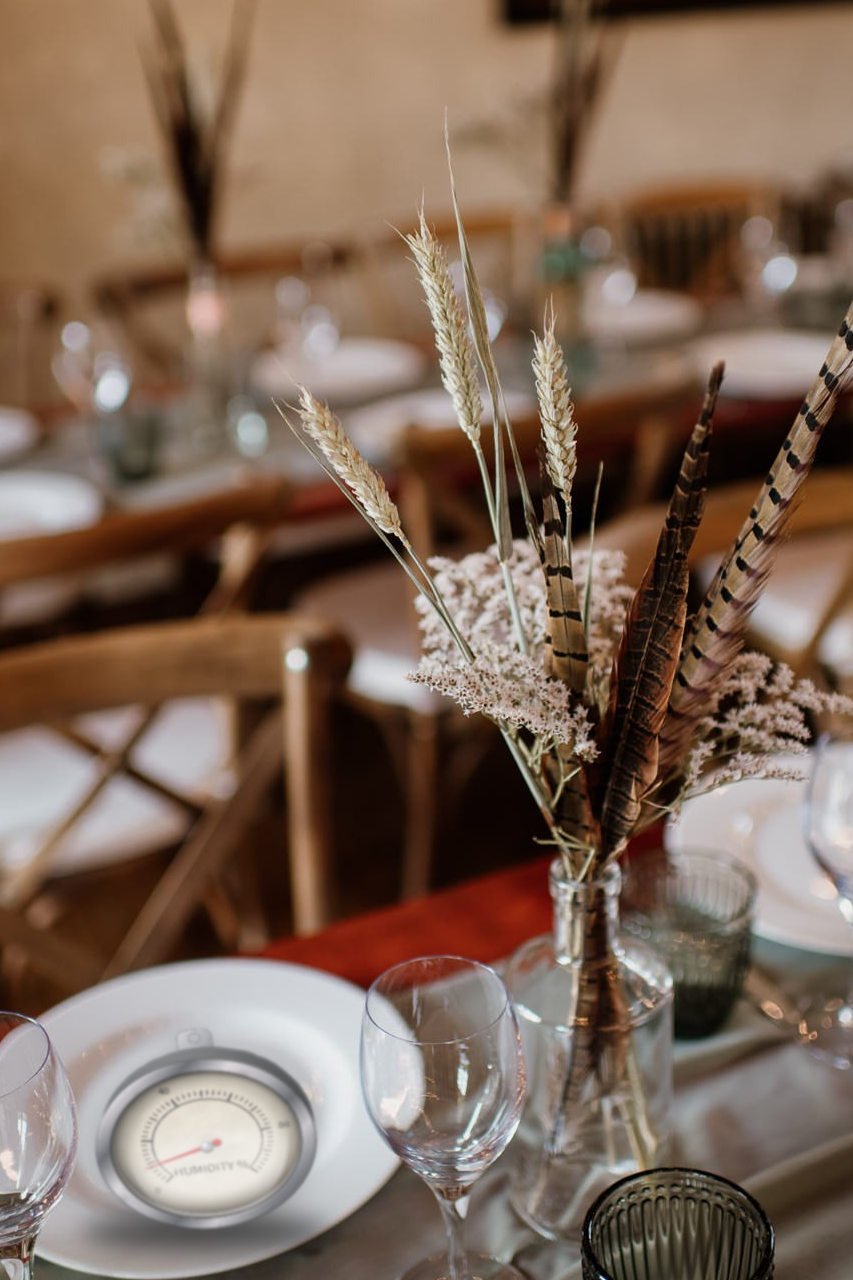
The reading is 10 %
